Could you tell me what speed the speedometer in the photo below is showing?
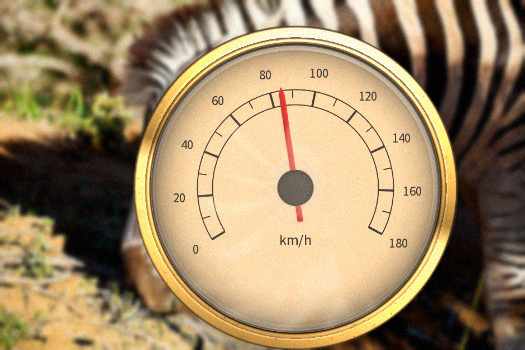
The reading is 85 km/h
